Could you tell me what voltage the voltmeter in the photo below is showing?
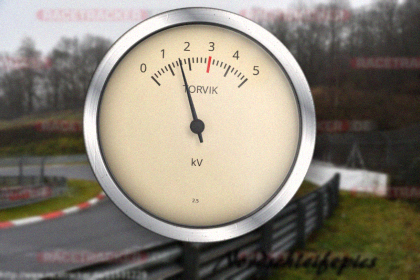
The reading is 1.6 kV
